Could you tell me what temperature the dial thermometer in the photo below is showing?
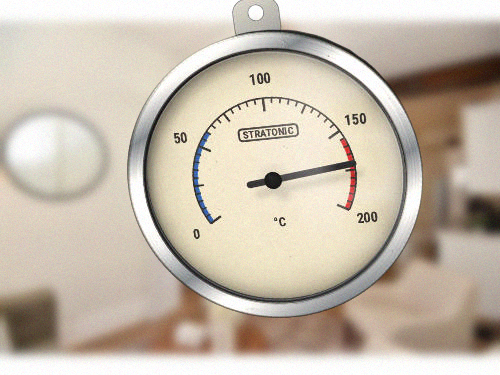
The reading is 170 °C
